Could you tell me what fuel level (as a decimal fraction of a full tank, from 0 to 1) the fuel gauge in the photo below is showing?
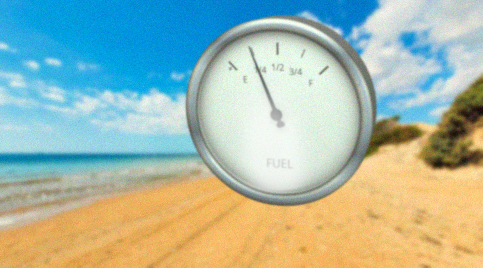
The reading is 0.25
